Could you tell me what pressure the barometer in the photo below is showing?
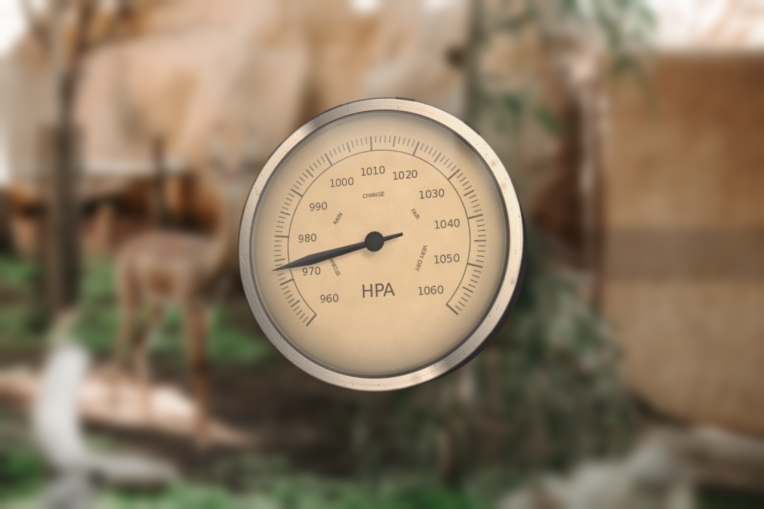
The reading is 973 hPa
